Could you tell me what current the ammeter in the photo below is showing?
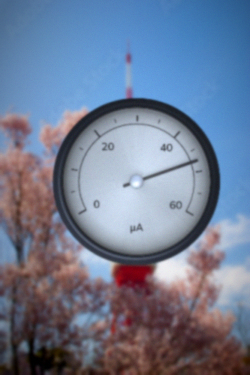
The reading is 47.5 µA
